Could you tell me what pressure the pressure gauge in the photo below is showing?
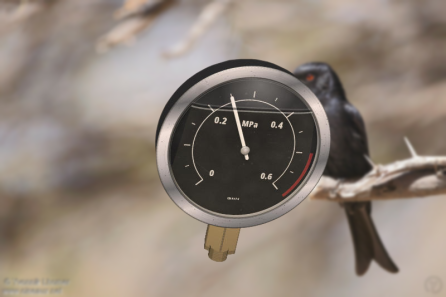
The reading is 0.25 MPa
